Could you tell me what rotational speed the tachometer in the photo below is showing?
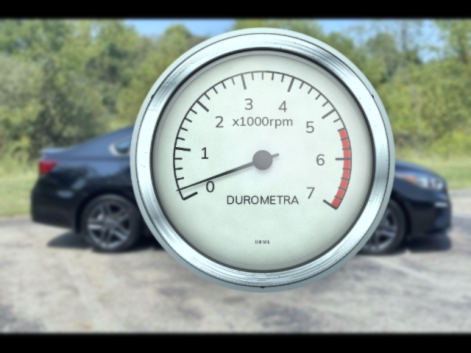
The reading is 200 rpm
